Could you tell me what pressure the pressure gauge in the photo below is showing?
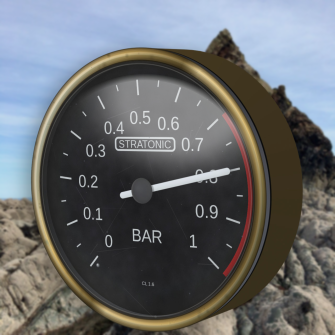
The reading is 0.8 bar
